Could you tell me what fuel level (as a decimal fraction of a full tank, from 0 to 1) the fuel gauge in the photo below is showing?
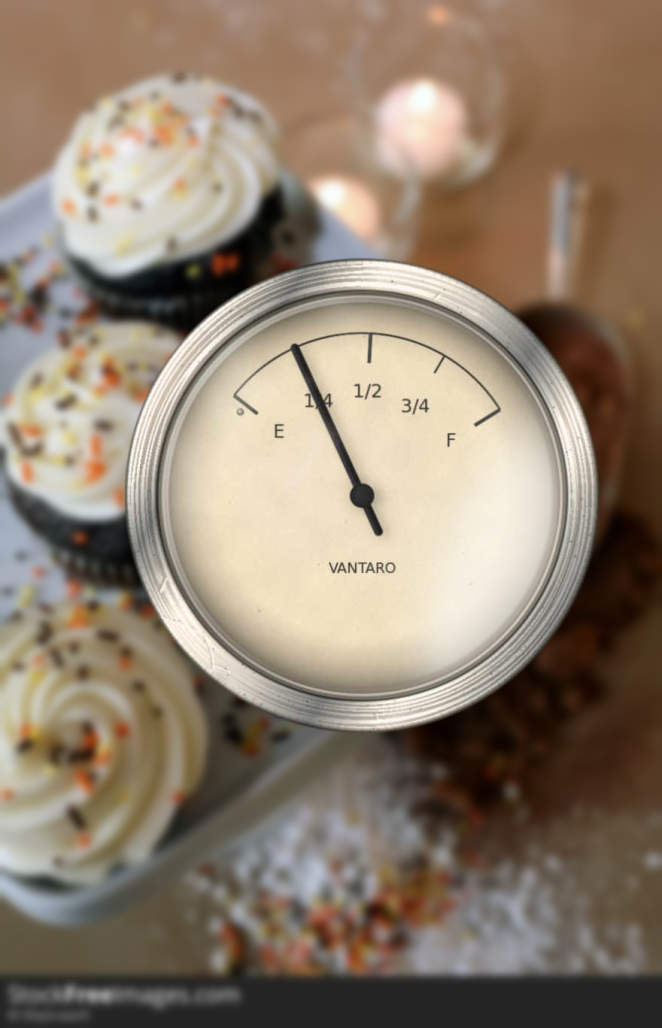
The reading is 0.25
